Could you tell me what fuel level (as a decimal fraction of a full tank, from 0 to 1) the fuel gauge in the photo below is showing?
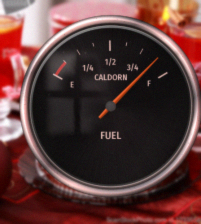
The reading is 0.875
